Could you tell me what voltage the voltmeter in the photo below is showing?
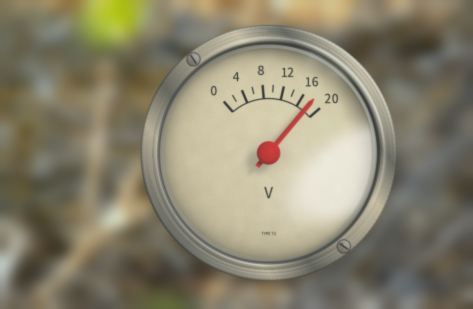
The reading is 18 V
